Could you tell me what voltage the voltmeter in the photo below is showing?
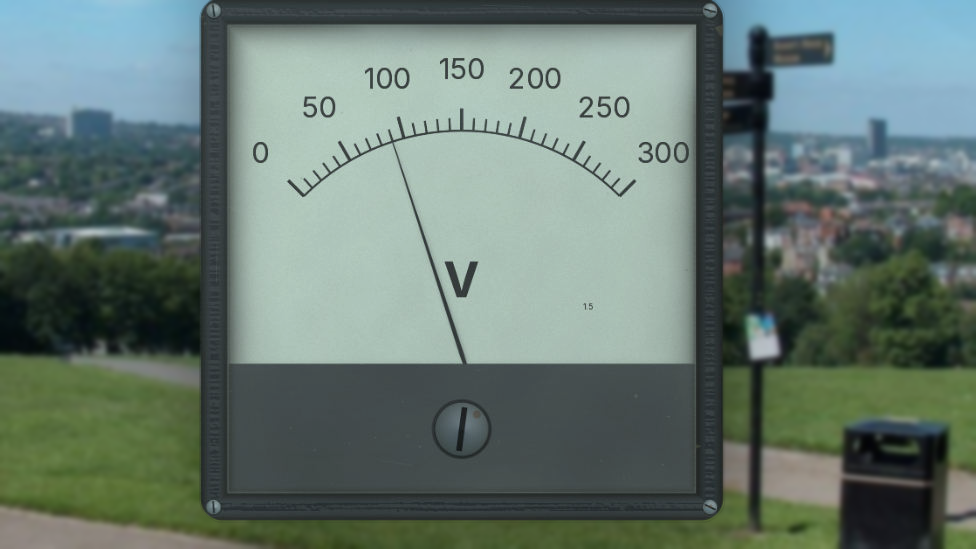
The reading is 90 V
